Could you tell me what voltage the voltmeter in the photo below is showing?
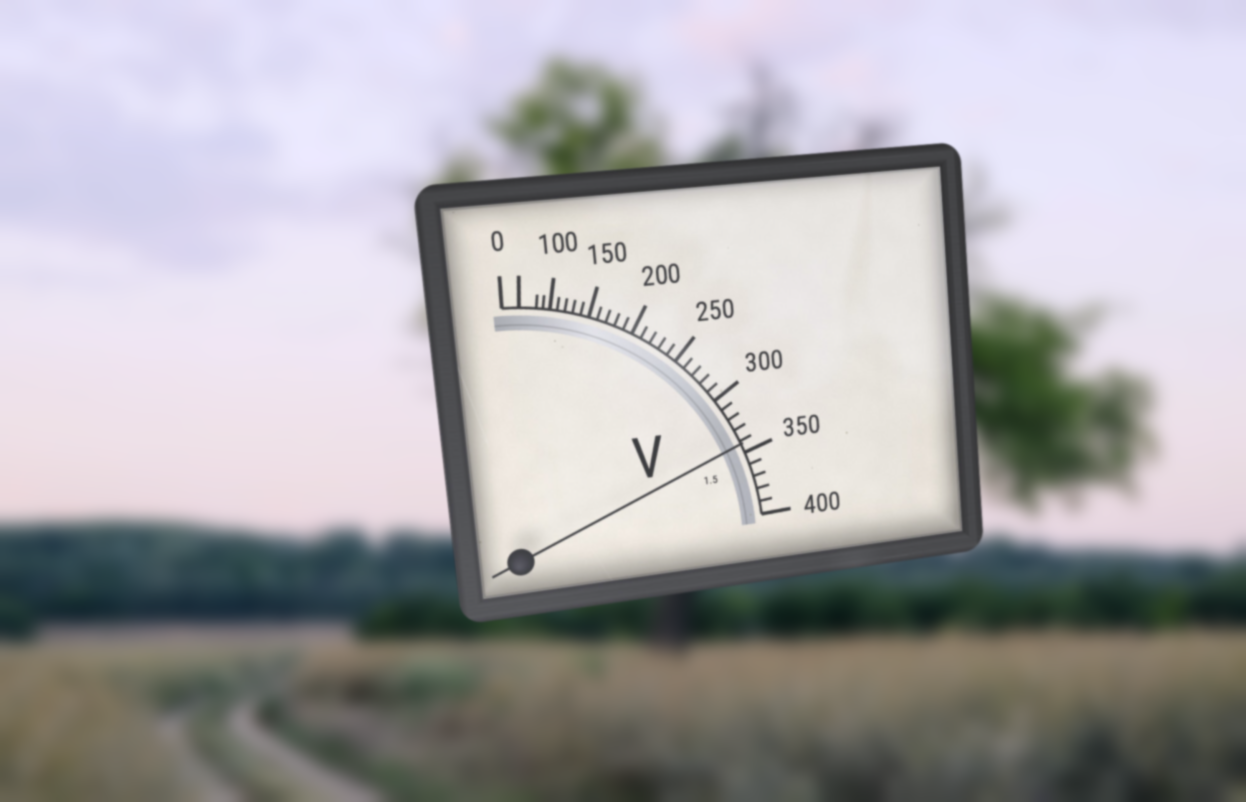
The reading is 340 V
